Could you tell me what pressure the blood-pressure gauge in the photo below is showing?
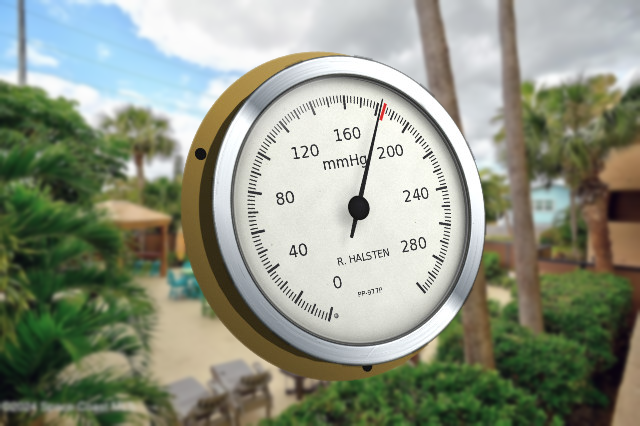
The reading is 180 mmHg
